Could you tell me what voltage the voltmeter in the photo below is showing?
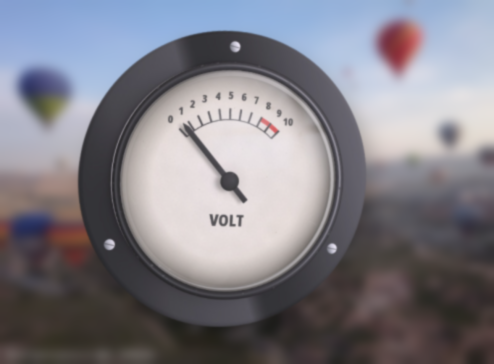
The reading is 0.5 V
